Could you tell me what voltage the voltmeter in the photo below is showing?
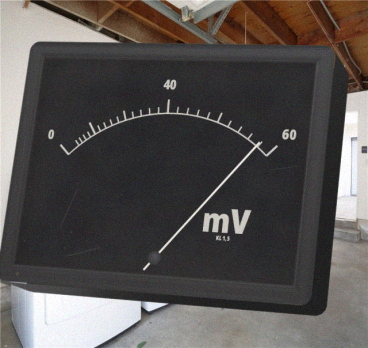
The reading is 58 mV
